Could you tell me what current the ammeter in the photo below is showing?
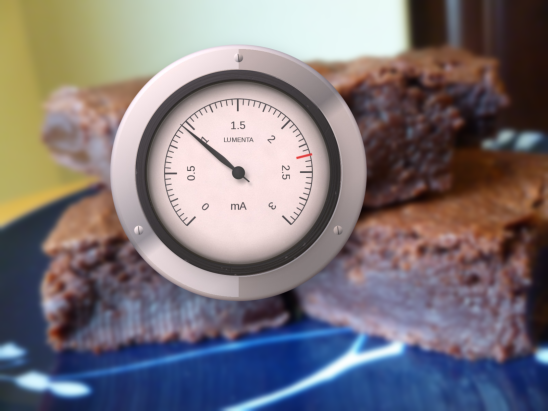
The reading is 0.95 mA
